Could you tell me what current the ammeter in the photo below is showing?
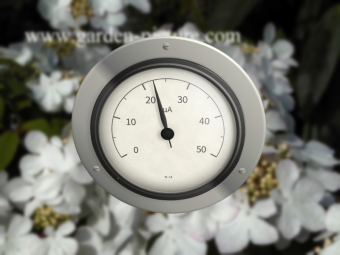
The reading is 22.5 µA
